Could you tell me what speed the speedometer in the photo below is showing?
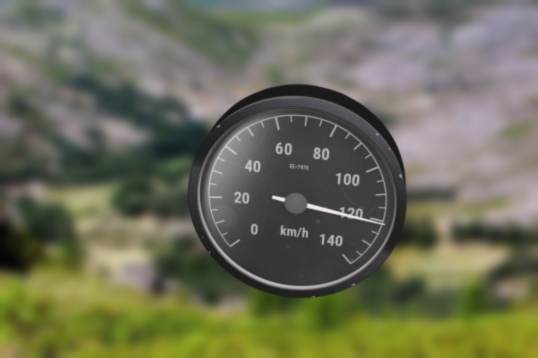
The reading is 120 km/h
